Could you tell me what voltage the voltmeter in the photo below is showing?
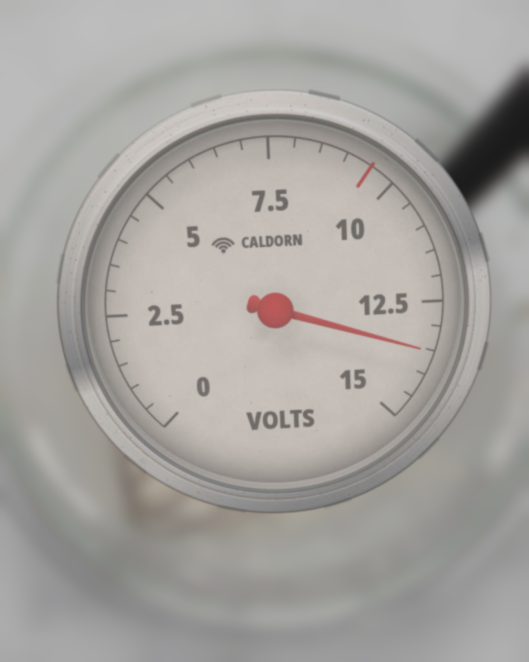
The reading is 13.5 V
